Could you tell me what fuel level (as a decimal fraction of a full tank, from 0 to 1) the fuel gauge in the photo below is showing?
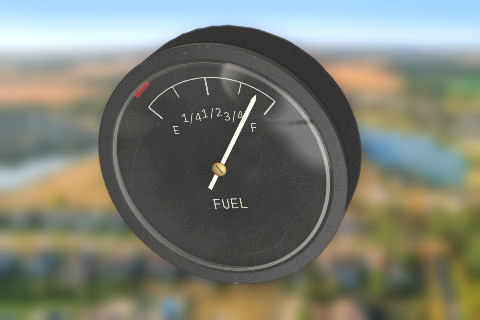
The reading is 0.875
